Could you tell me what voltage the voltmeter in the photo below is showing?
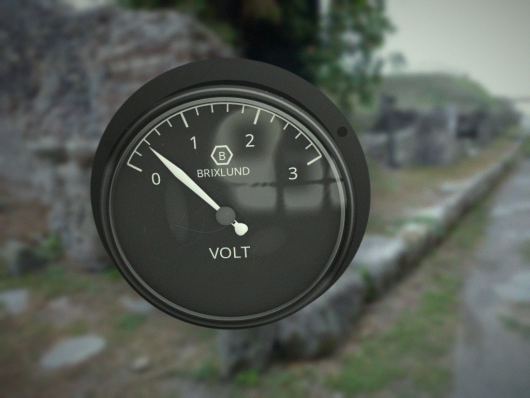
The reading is 0.4 V
